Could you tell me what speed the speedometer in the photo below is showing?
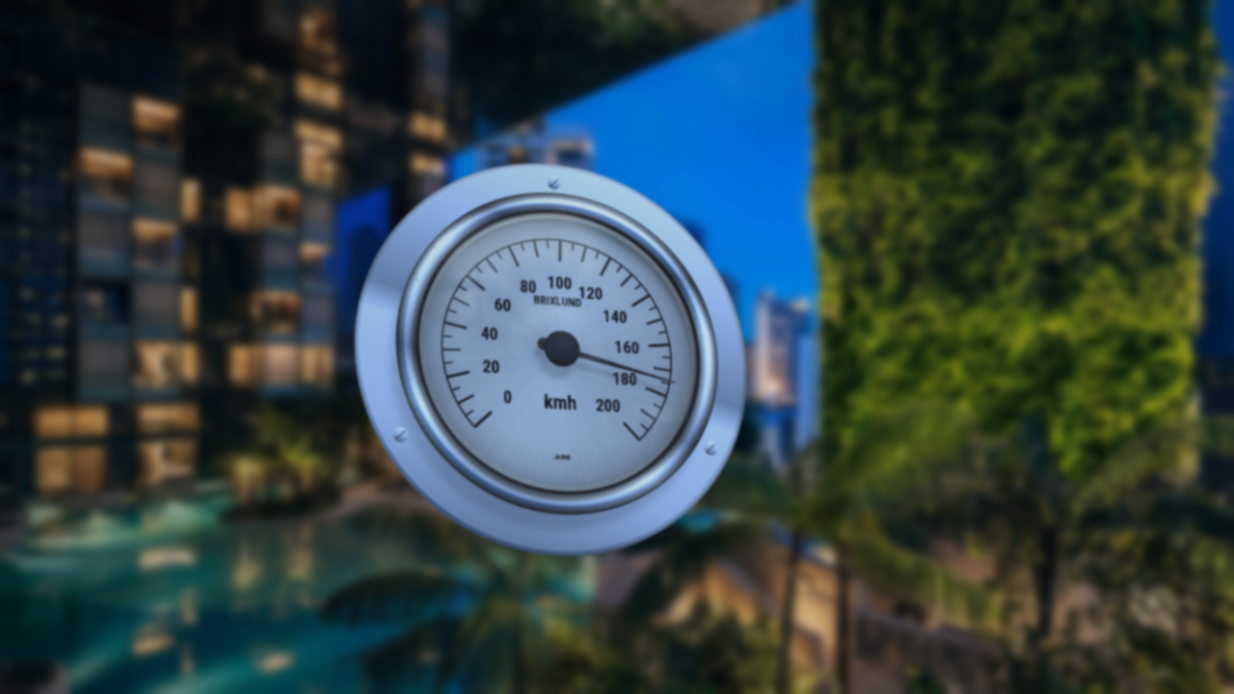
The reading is 175 km/h
